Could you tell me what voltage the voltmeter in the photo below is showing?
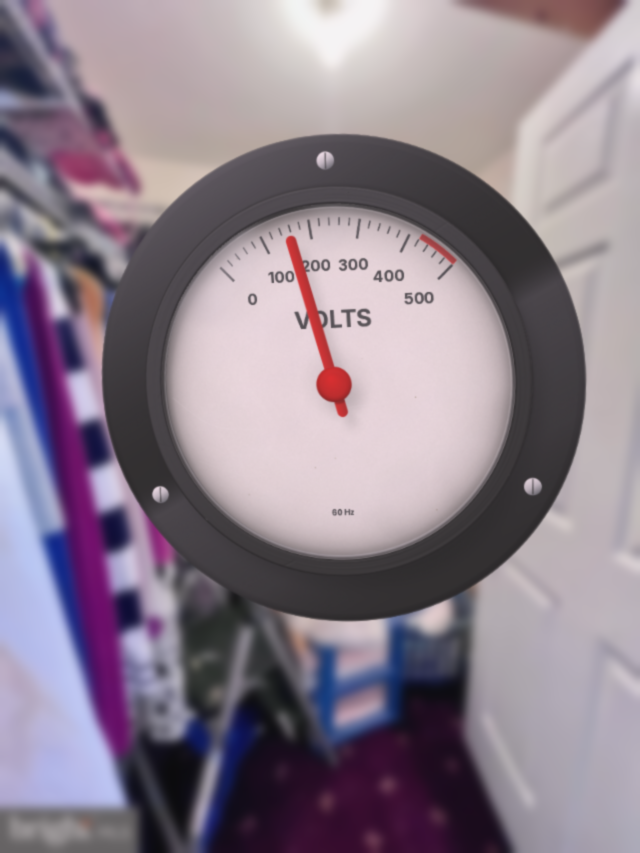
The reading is 160 V
